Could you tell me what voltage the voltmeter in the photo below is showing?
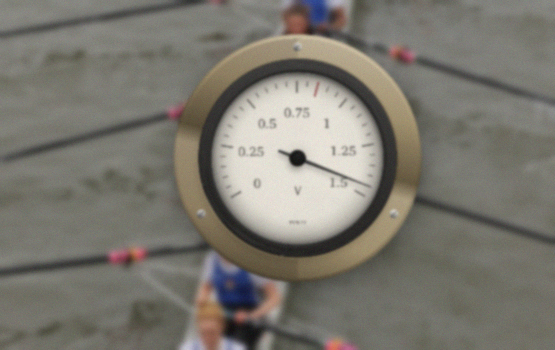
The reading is 1.45 V
